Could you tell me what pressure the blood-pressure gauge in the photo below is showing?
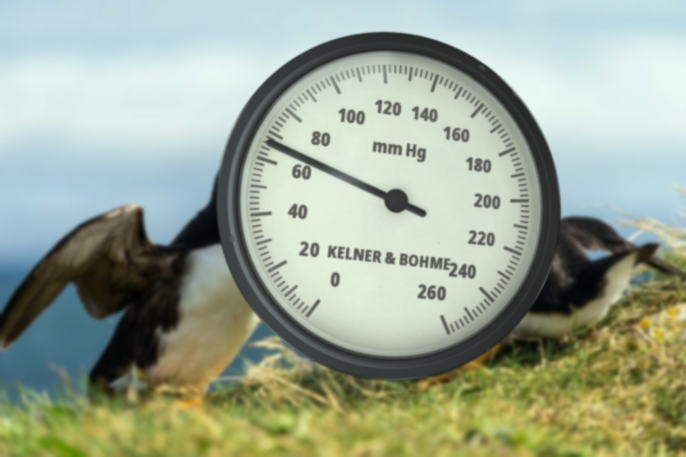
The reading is 66 mmHg
